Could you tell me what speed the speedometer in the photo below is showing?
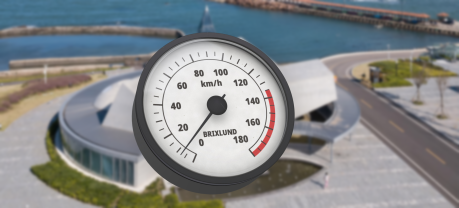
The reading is 7.5 km/h
